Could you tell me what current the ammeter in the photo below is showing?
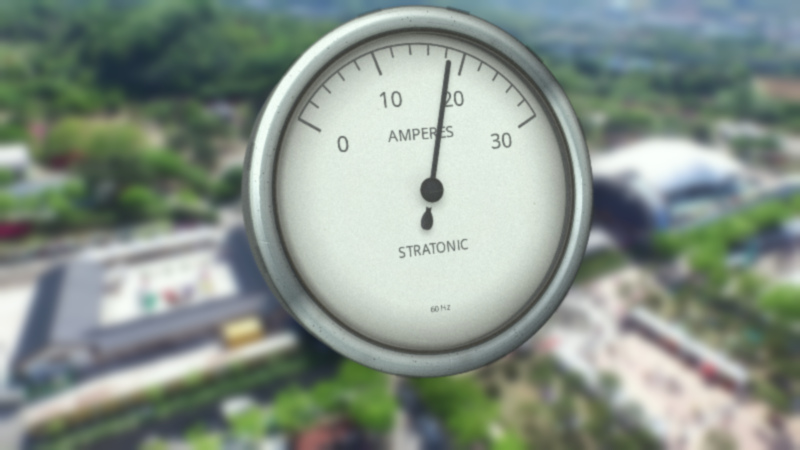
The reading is 18 A
